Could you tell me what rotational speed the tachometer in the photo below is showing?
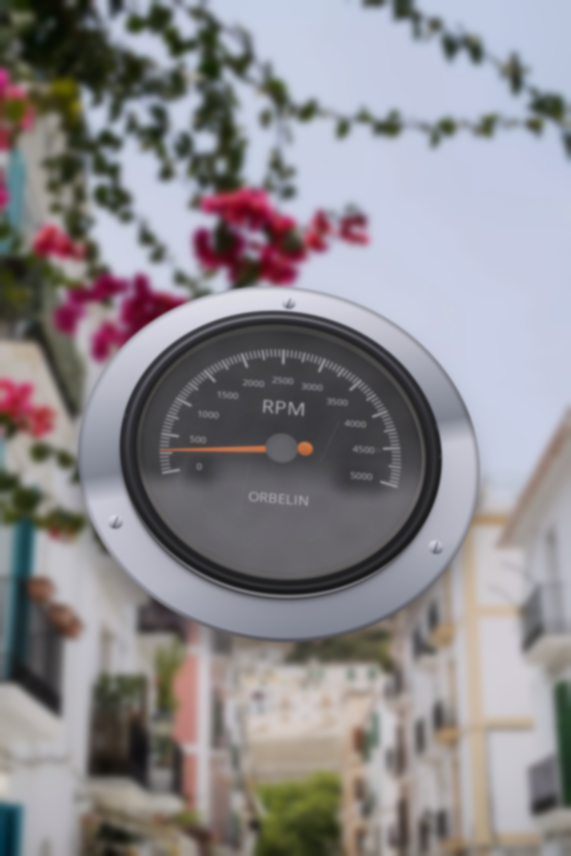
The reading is 250 rpm
